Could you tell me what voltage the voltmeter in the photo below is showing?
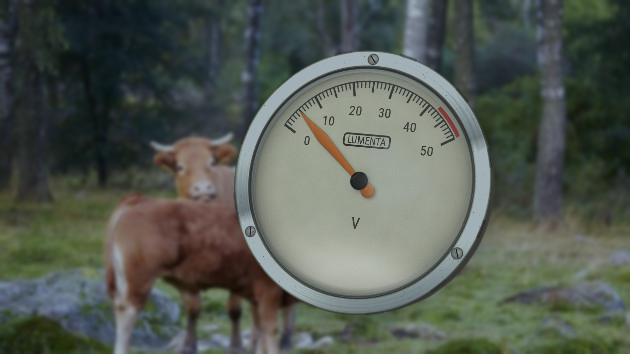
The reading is 5 V
